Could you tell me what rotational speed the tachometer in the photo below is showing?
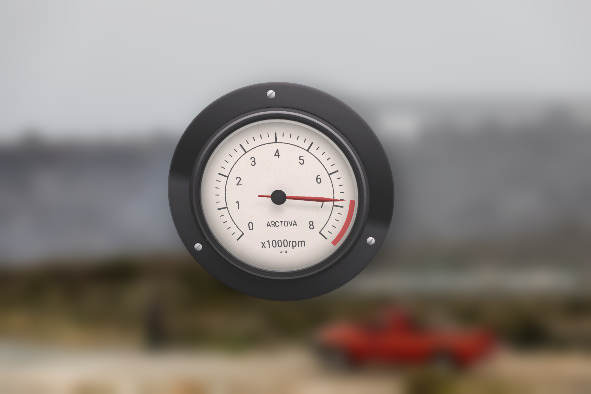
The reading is 6800 rpm
